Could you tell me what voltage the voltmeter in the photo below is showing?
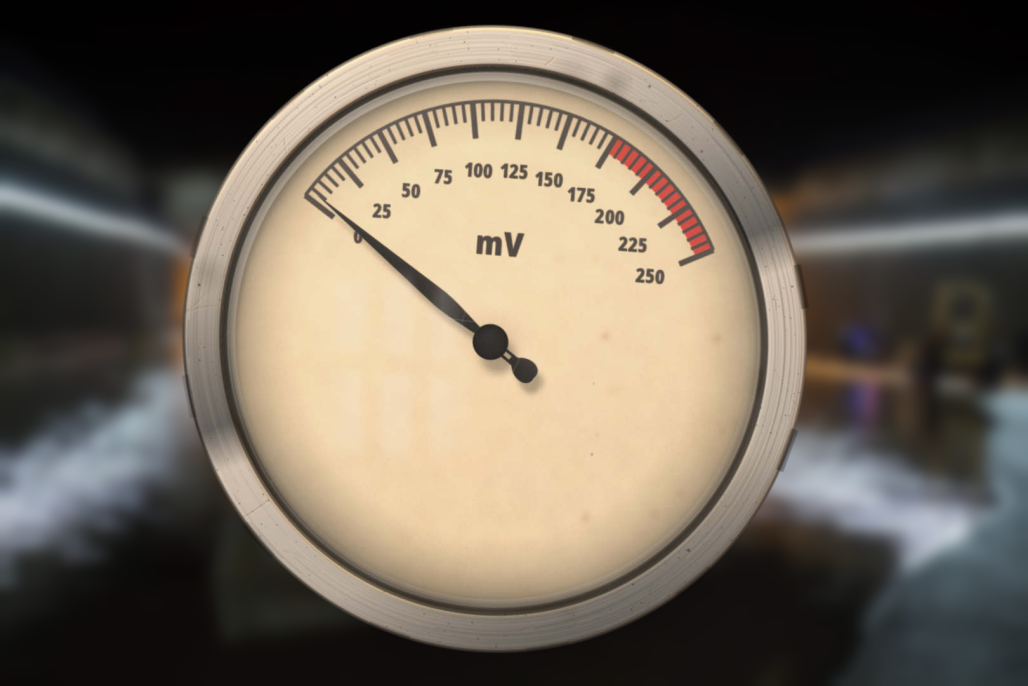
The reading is 5 mV
